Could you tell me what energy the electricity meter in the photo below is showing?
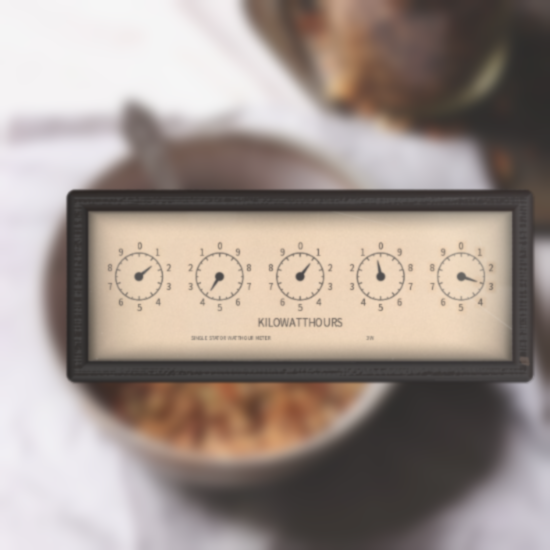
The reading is 14103 kWh
